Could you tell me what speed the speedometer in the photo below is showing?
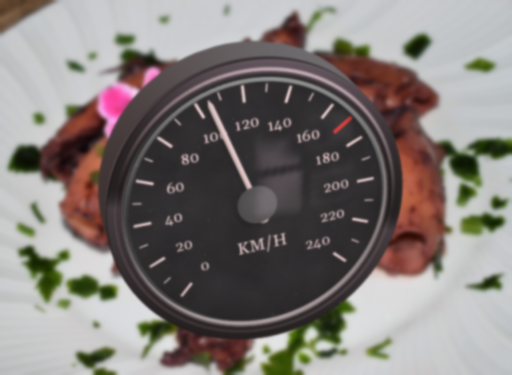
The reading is 105 km/h
